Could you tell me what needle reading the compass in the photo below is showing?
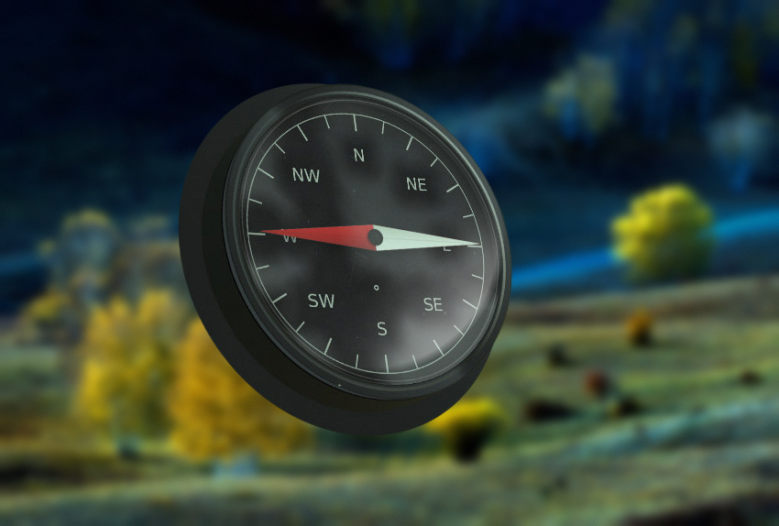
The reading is 270 °
